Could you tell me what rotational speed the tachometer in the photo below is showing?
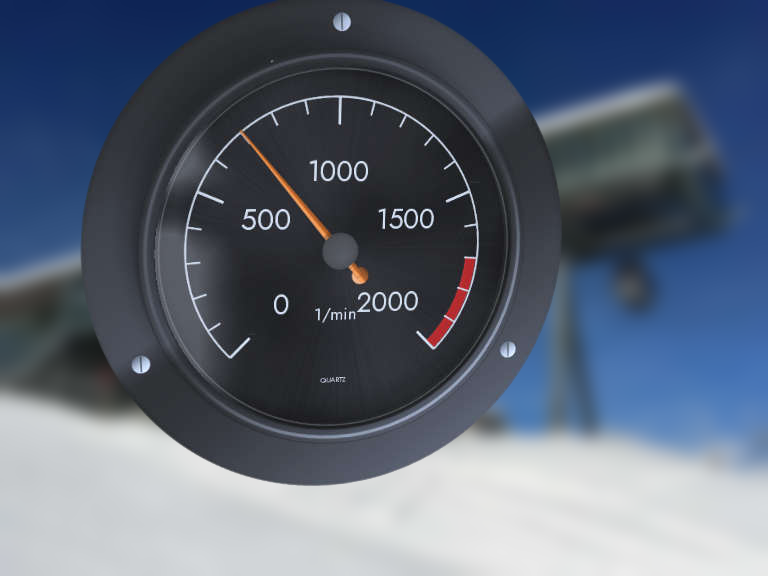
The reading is 700 rpm
